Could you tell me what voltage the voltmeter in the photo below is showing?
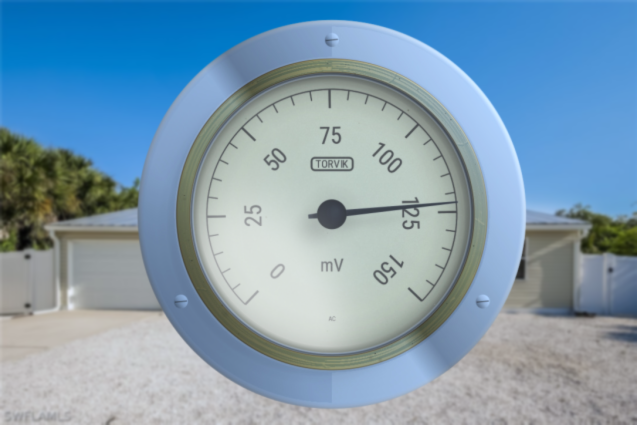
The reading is 122.5 mV
